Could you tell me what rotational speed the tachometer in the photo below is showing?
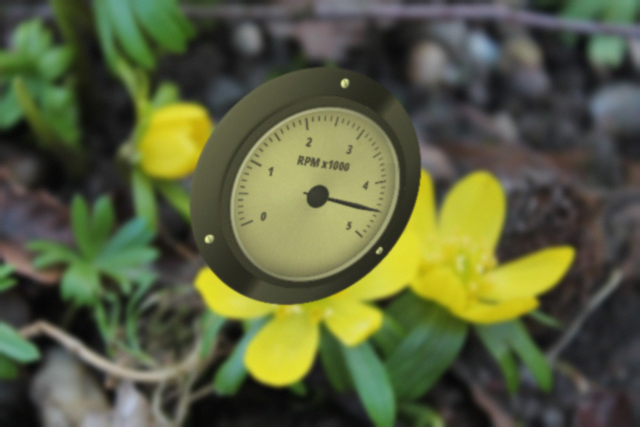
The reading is 4500 rpm
